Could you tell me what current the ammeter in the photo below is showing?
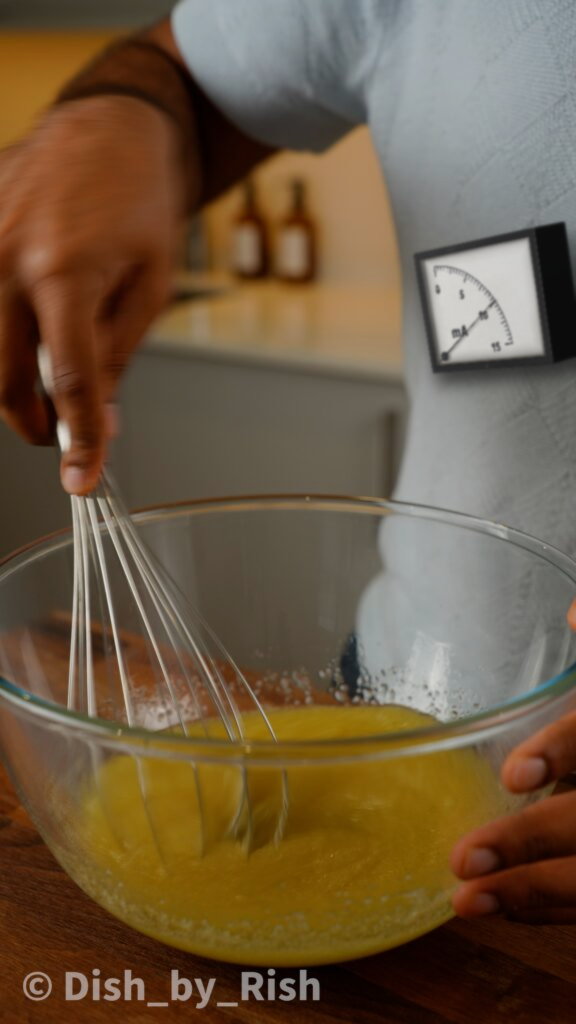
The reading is 10 mA
